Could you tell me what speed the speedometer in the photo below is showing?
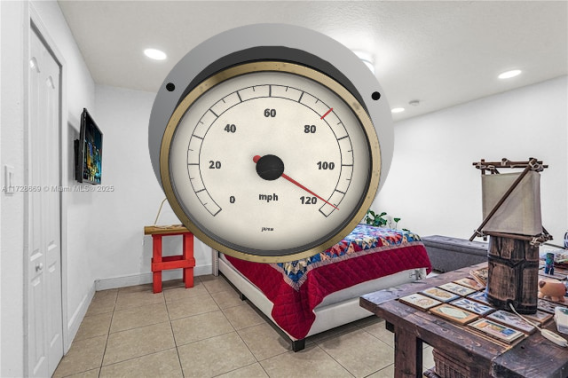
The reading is 115 mph
